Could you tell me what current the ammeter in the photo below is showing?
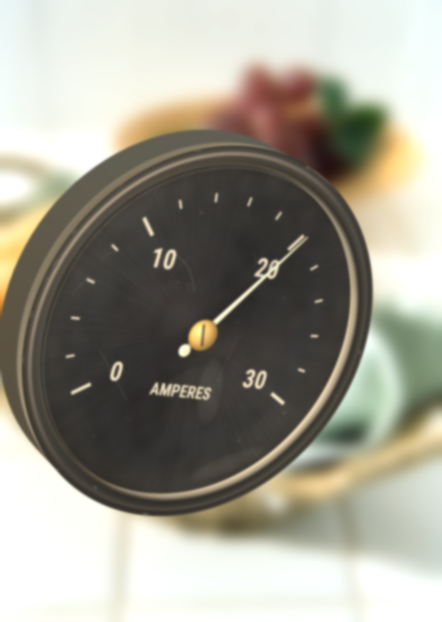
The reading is 20 A
